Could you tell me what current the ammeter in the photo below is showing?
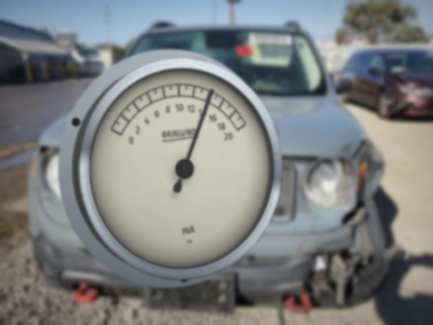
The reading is 14 mA
